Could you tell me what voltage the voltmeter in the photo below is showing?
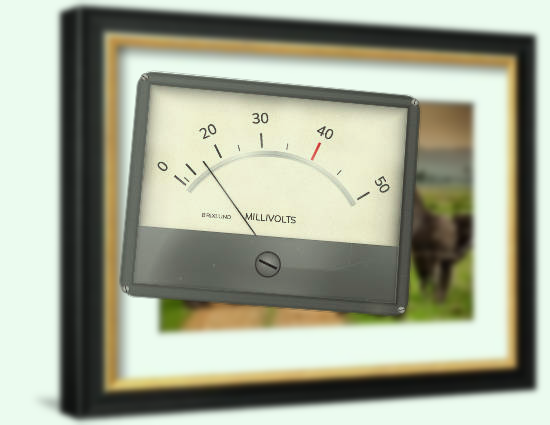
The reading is 15 mV
